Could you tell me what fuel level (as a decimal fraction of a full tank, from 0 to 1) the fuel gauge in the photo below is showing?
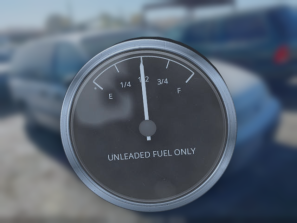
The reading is 0.5
